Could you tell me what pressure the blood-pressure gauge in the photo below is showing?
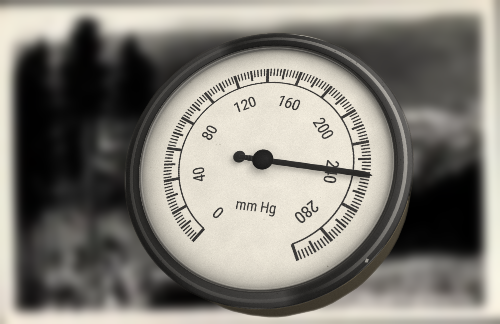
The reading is 240 mmHg
